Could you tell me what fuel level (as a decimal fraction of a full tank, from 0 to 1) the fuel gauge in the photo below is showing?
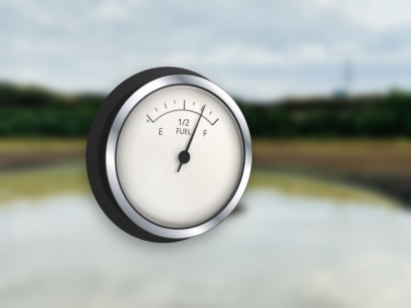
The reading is 0.75
